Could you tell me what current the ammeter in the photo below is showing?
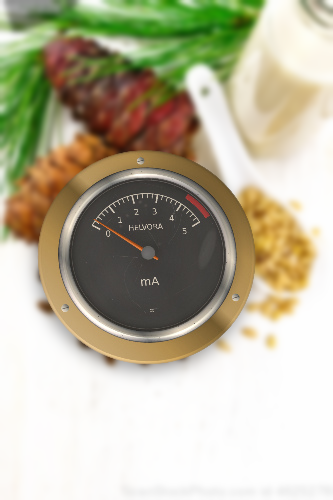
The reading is 0.2 mA
